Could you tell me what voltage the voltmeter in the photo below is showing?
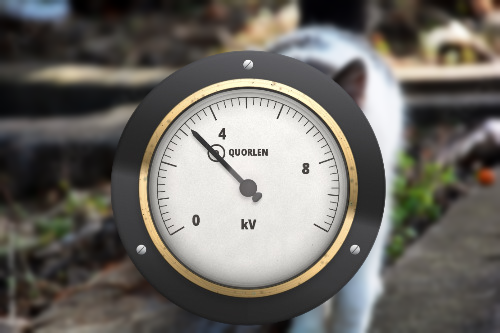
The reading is 3.2 kV
